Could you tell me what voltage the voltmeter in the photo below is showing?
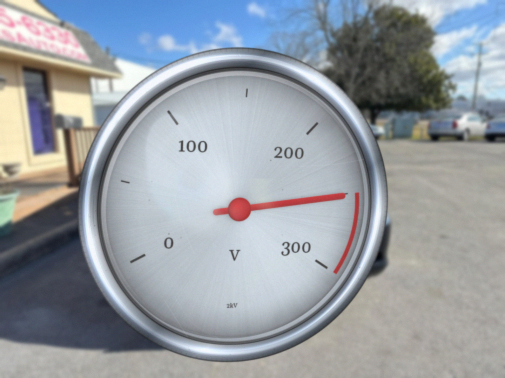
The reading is 250 V
